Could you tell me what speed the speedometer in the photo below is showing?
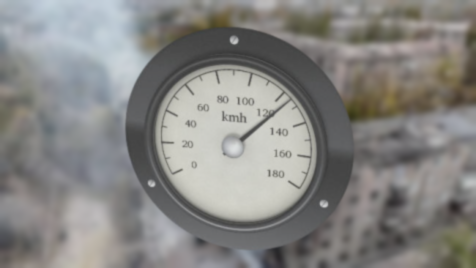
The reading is 125 km/h
